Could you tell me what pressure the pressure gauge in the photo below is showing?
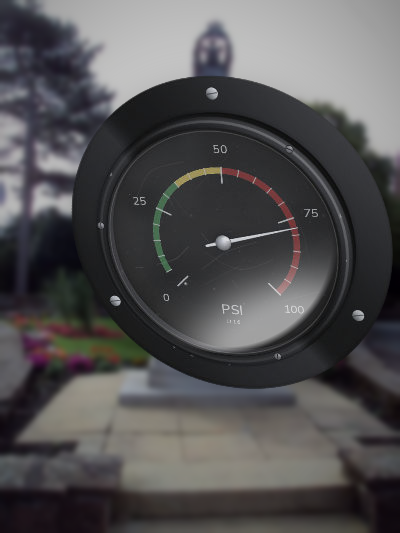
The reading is 77.5 psi
